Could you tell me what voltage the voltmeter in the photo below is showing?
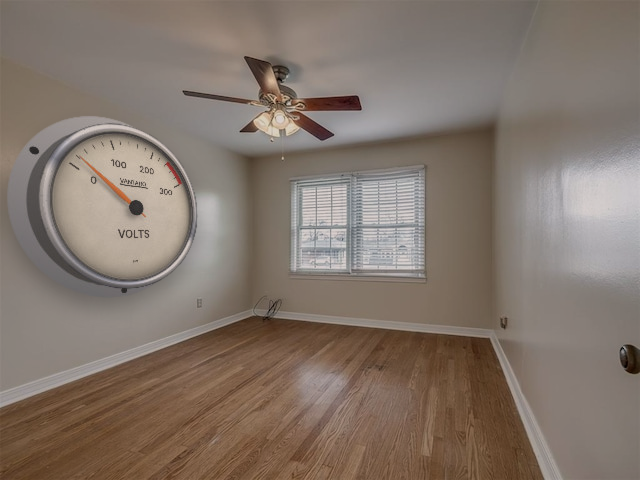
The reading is 20 V
